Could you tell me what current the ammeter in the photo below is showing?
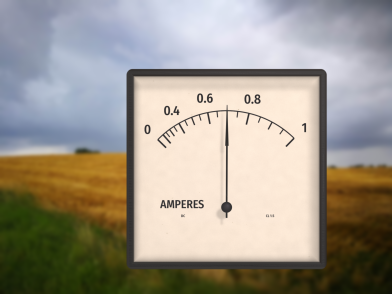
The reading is 0.7 A
